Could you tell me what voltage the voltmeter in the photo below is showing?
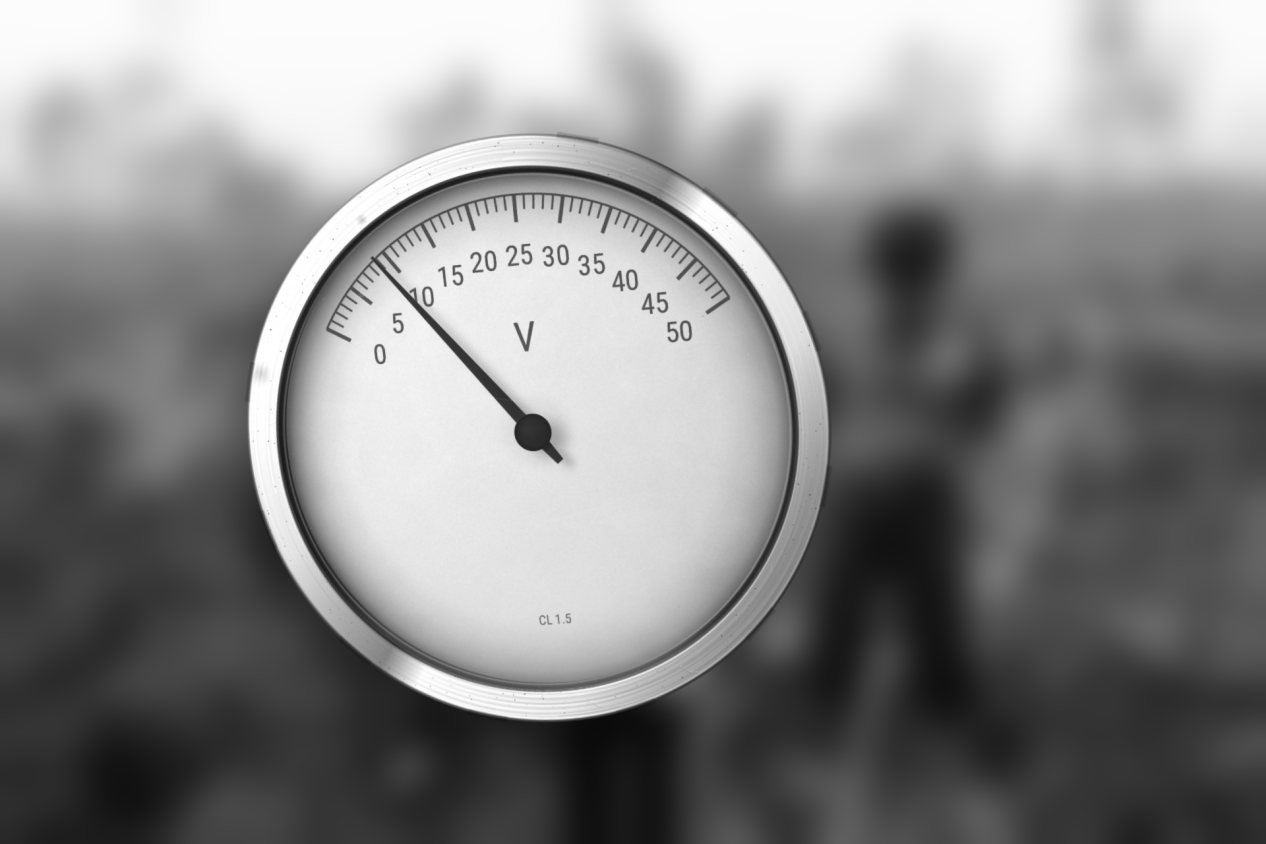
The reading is 9 V
